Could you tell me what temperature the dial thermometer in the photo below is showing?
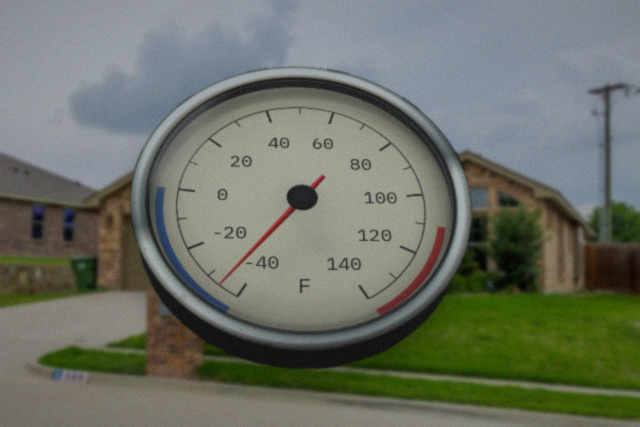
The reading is -35 °F
